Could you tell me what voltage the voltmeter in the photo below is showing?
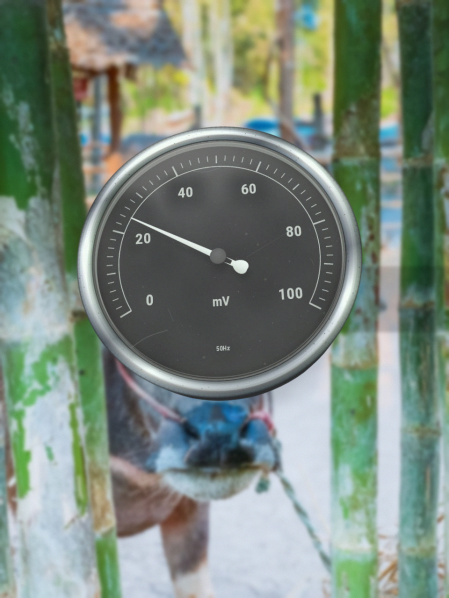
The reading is 24 mV
